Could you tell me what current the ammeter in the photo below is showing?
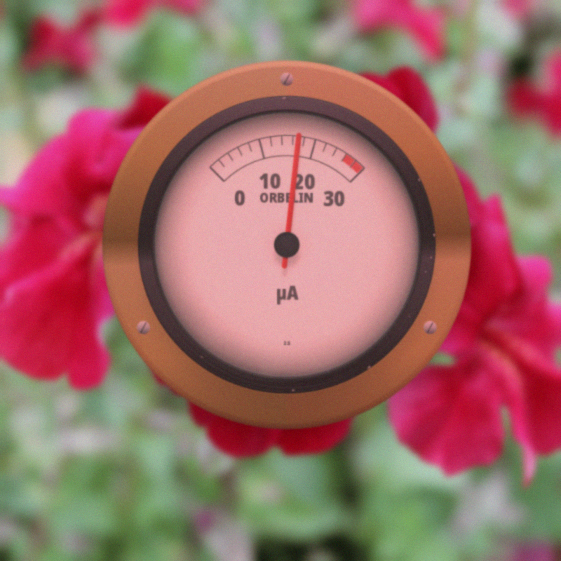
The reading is 17 µA
